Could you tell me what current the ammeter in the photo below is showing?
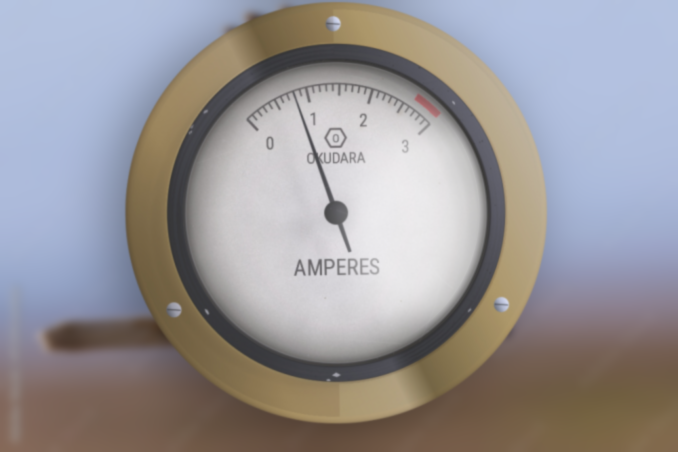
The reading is 0.8 A
